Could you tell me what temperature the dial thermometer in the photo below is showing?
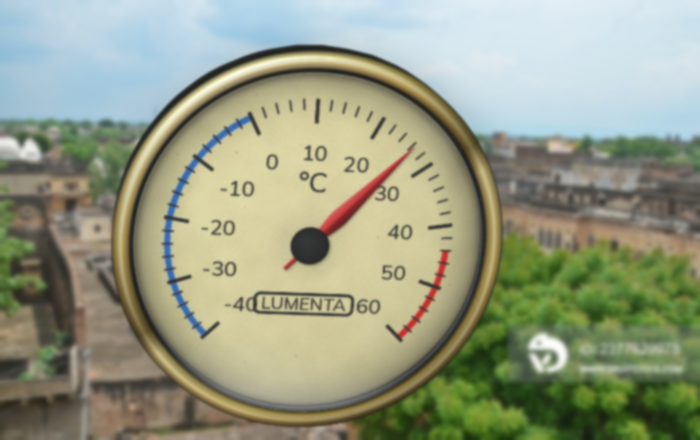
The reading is 26 °C
